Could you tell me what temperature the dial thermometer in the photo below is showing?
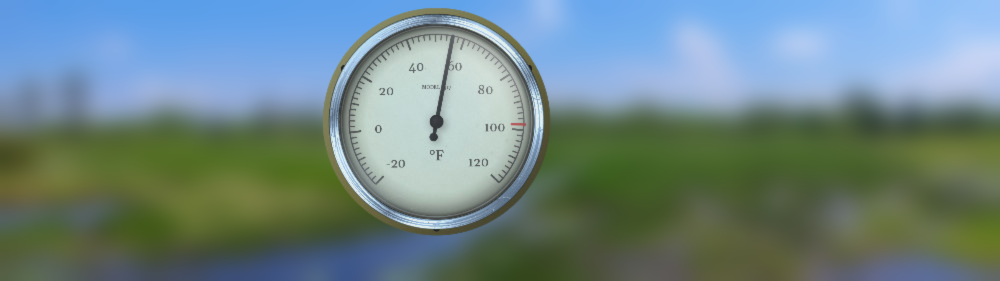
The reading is 56 °F
